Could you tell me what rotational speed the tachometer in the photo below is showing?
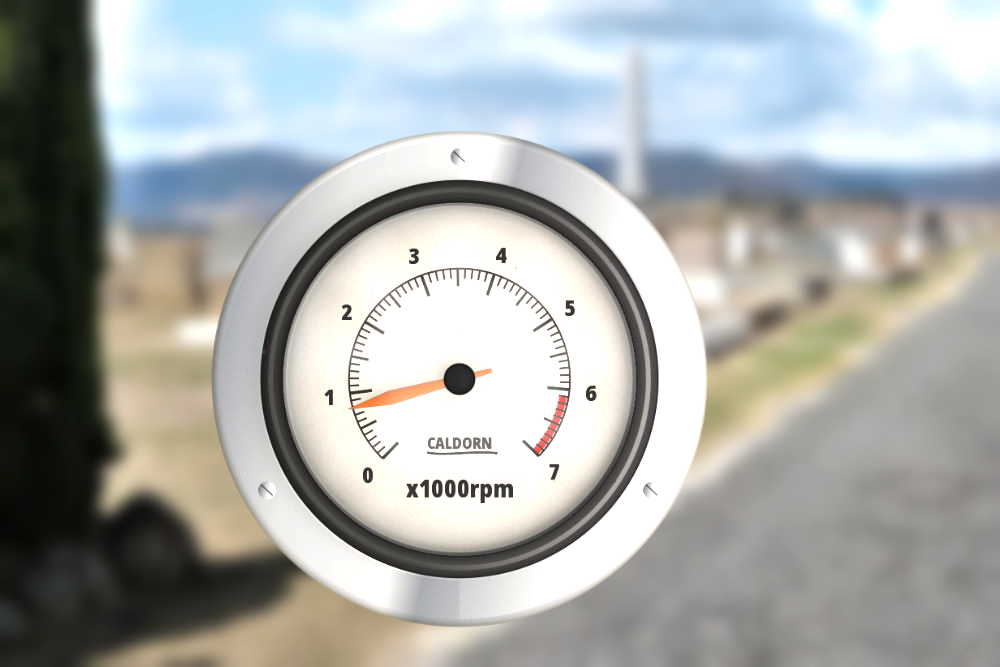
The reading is 800 rpm
